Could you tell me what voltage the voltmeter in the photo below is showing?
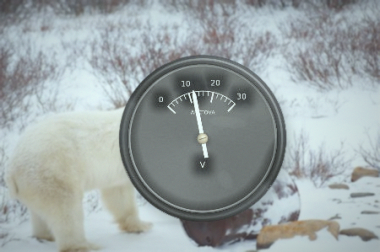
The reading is 12 V
